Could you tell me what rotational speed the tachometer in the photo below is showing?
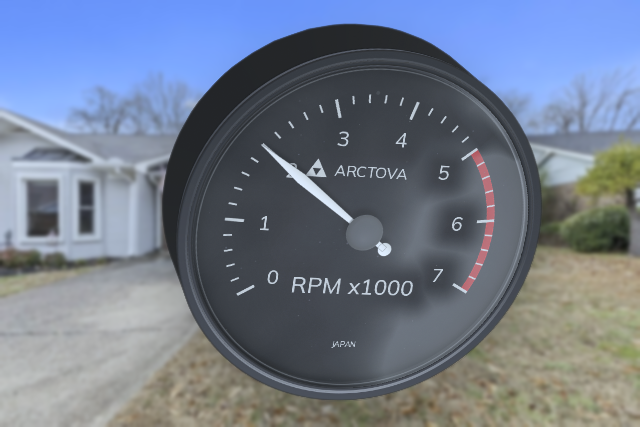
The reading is 2000 rpm
